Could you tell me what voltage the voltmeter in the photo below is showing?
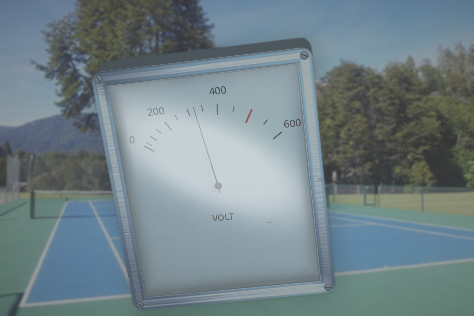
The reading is 325 V
